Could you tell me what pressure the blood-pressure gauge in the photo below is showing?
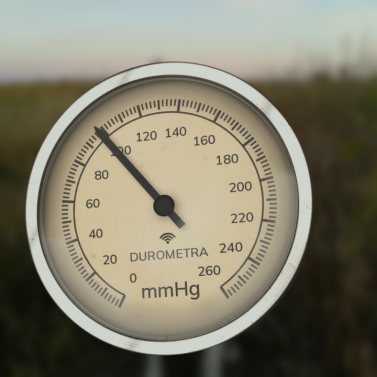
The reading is 98 mmHg
